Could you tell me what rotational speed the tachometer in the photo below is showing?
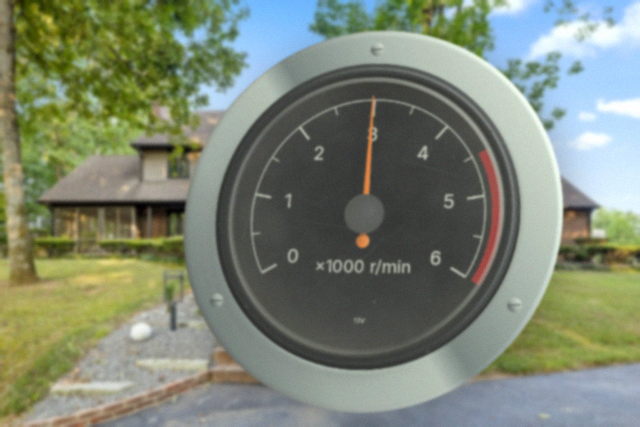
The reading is 3000 rpm
